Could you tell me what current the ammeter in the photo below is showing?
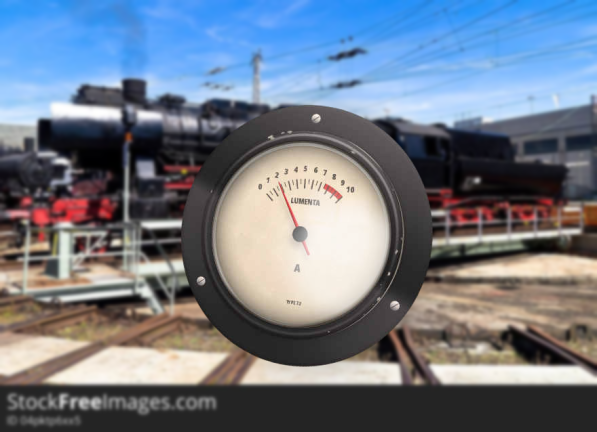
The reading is 2 A
